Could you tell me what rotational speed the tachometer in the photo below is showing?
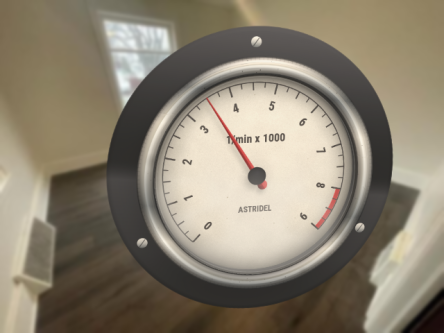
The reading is 3500 rpm
